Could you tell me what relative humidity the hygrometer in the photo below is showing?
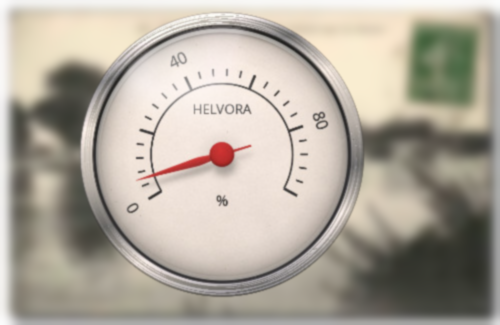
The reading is 6 %
